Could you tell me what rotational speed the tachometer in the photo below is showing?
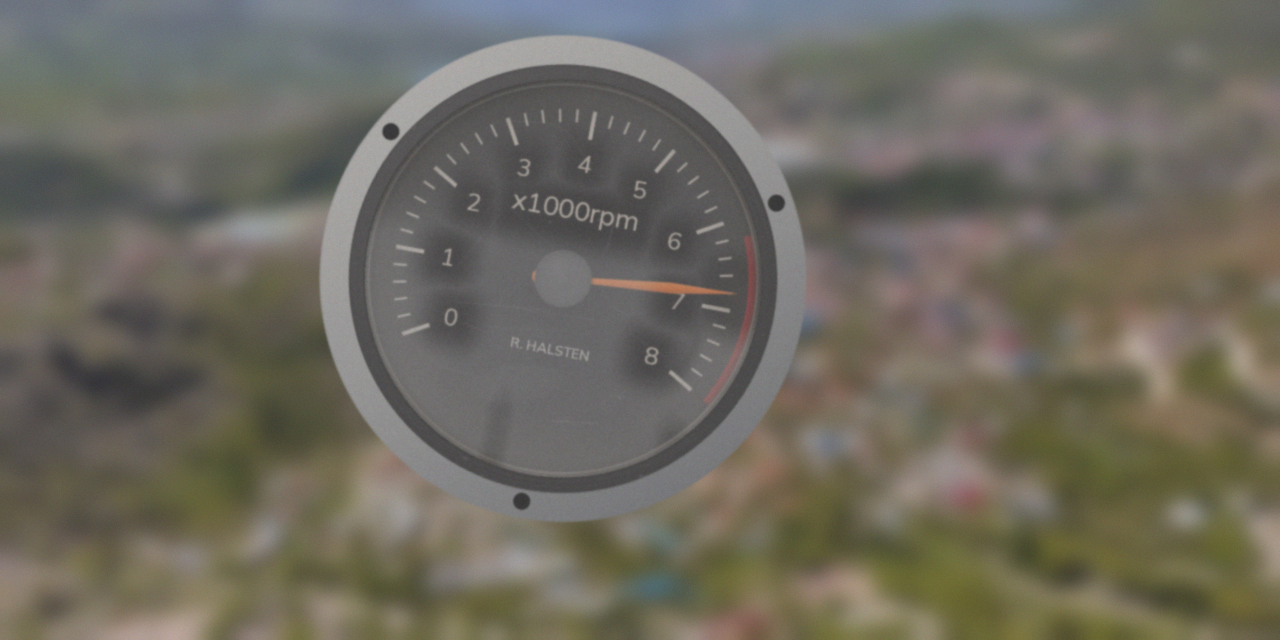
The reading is 6800 rpm
